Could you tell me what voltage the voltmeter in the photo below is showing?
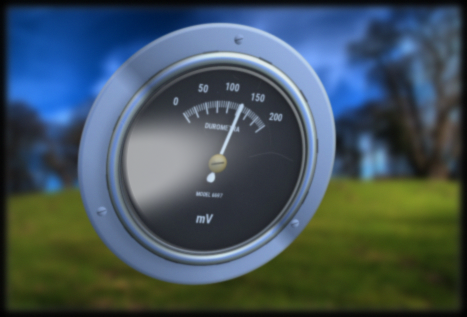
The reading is 125 mV
